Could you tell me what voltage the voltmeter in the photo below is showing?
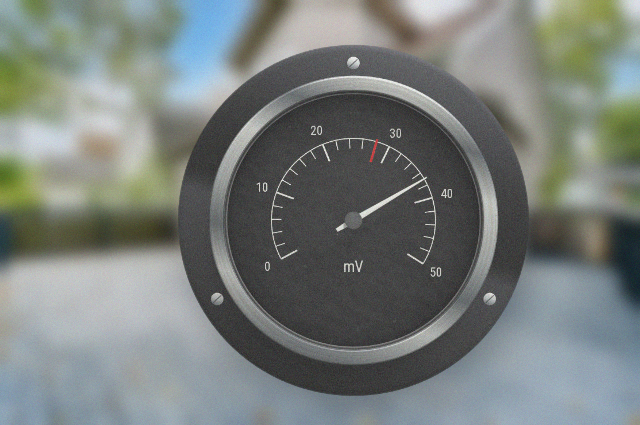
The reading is 37 mV
